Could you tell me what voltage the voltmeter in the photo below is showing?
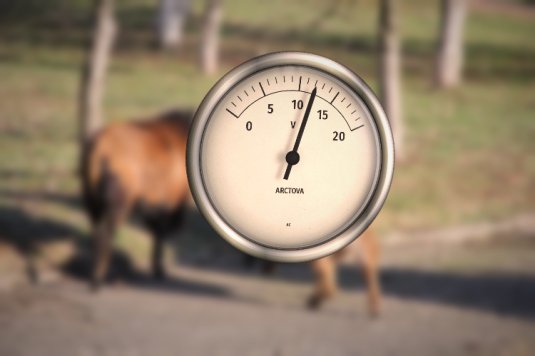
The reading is 12 V
